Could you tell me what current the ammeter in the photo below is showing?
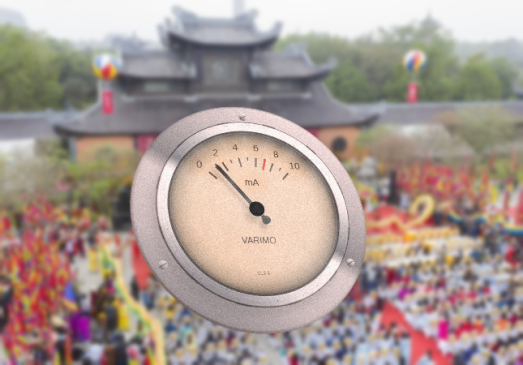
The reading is 1 mA
